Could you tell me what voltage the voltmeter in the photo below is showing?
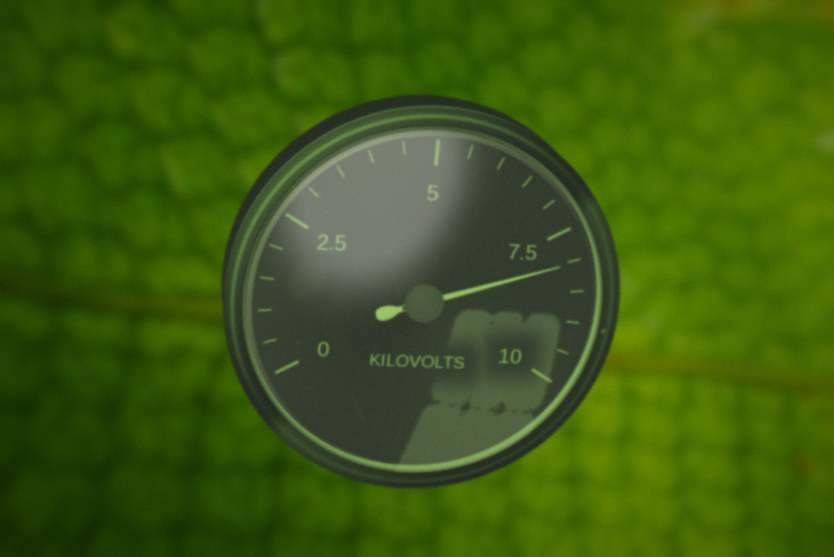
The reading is 8 kV
